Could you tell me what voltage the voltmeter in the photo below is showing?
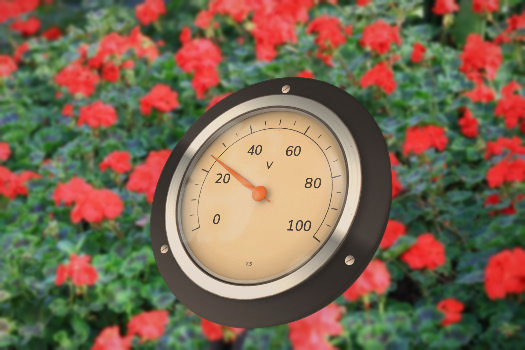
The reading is 25 V
